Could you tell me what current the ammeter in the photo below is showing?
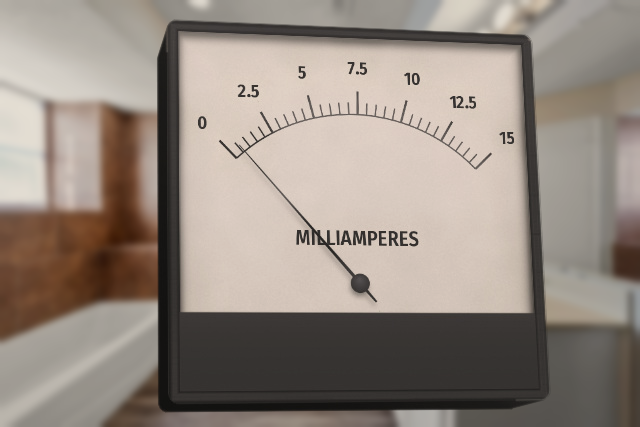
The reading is 0.5 mA
